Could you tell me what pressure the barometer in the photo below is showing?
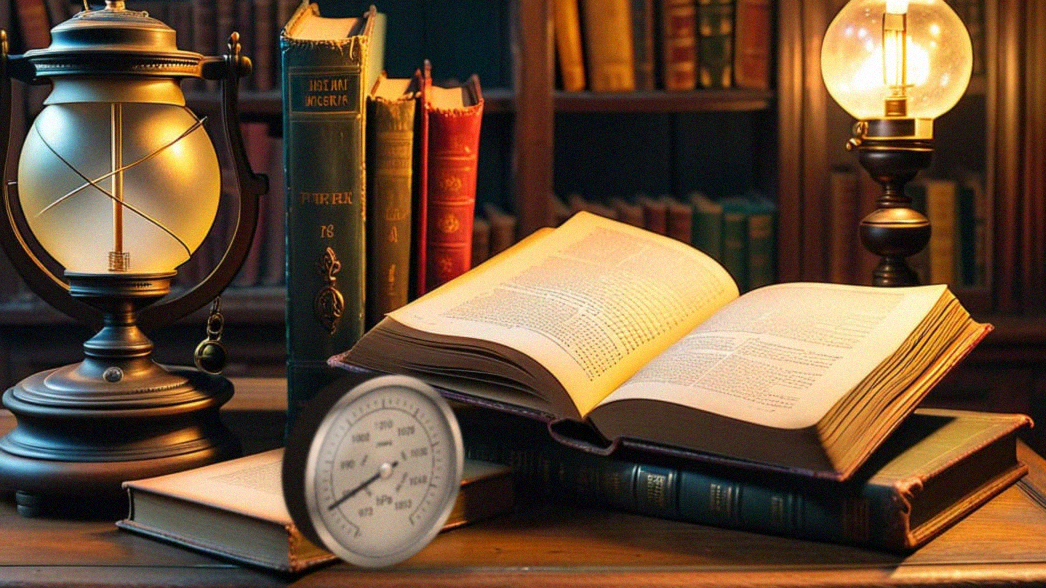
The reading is 980 hPa
